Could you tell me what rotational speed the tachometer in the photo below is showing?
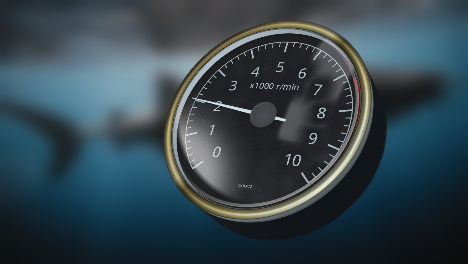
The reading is 2000 rpm
